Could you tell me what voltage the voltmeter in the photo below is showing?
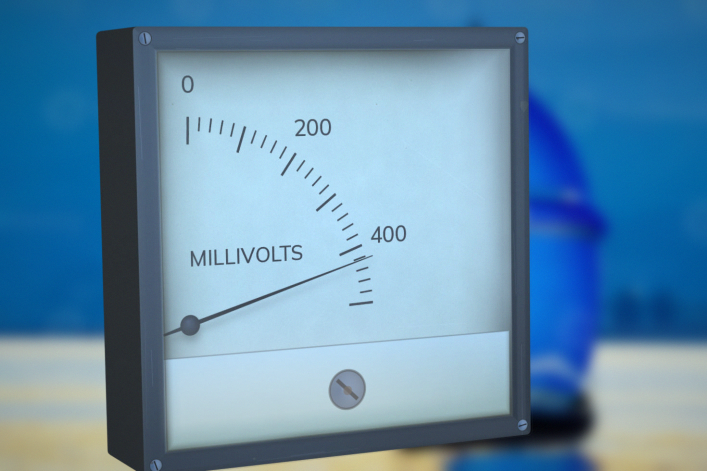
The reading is 420 mV
